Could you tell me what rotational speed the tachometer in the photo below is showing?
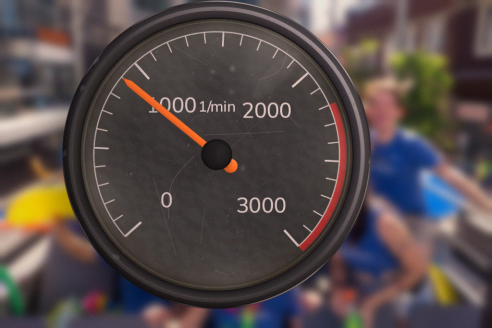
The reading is 900 rpm
